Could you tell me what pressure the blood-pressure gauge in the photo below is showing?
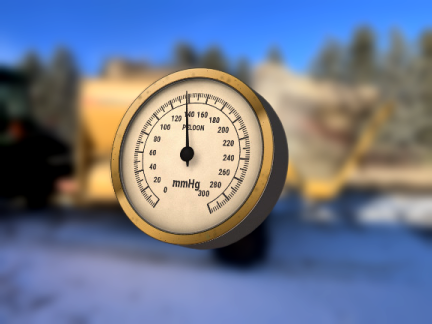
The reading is 140 mmHg
